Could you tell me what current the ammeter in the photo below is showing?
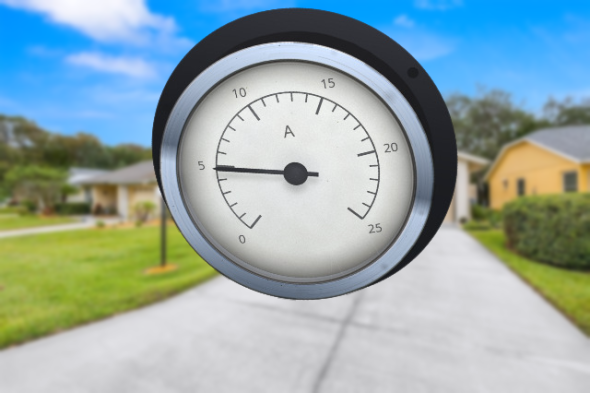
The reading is 5 A
